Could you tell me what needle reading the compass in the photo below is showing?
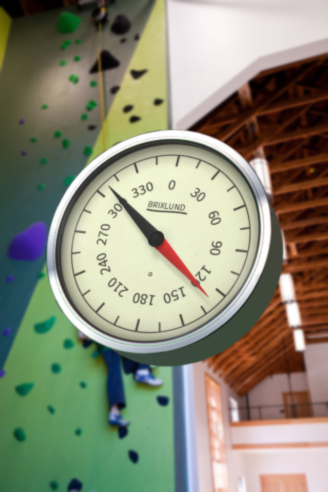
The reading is 127.5 °
